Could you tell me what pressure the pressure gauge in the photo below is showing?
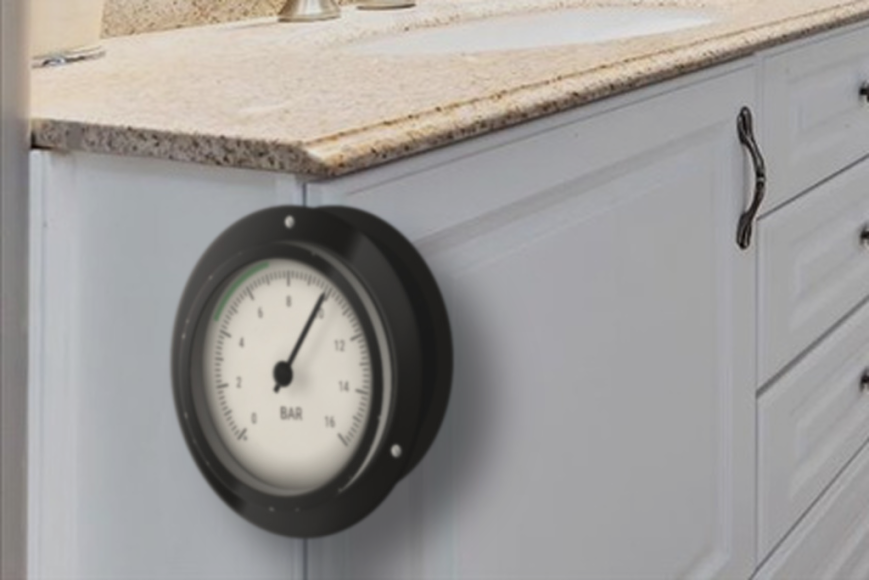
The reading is 10 bar
